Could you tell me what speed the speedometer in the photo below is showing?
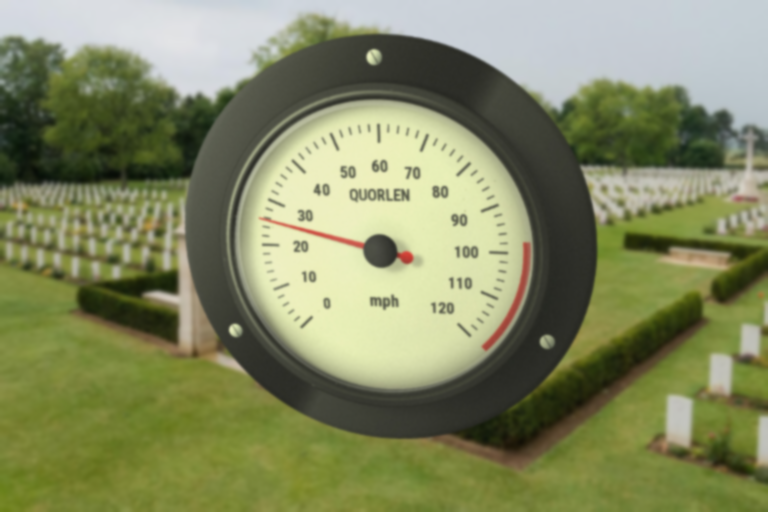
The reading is 26 mph
